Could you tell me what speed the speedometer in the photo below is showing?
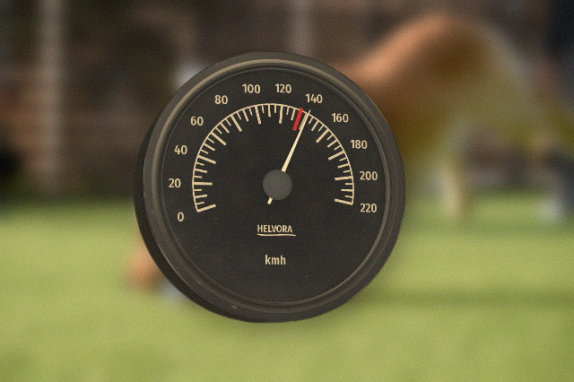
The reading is 140 km/h
